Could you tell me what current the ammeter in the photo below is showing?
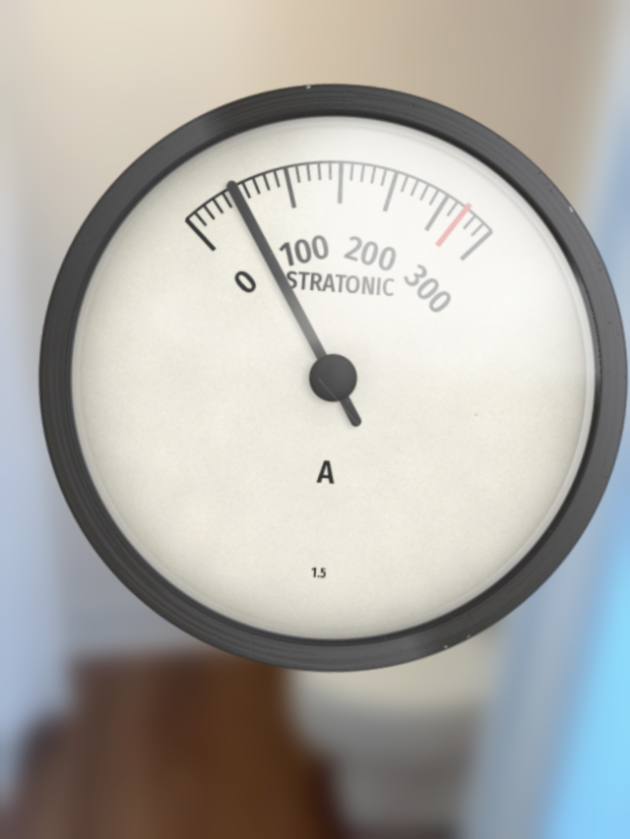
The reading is 50 A
